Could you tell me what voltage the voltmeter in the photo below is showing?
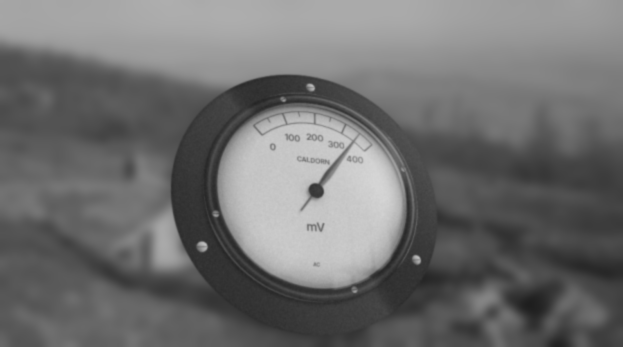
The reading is 350 mV
